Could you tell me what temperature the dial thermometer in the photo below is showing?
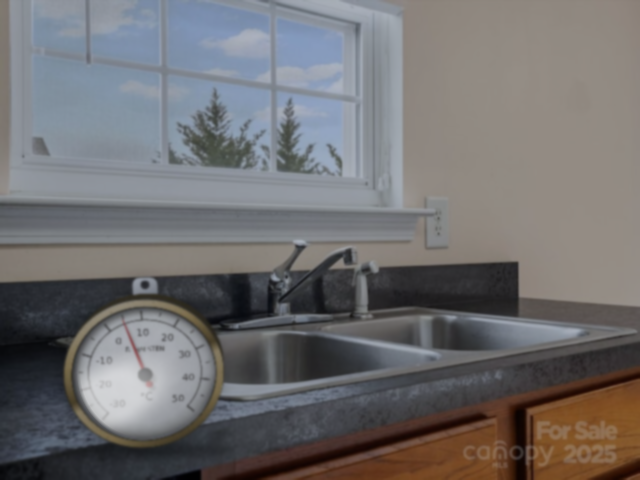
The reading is 5 °C
